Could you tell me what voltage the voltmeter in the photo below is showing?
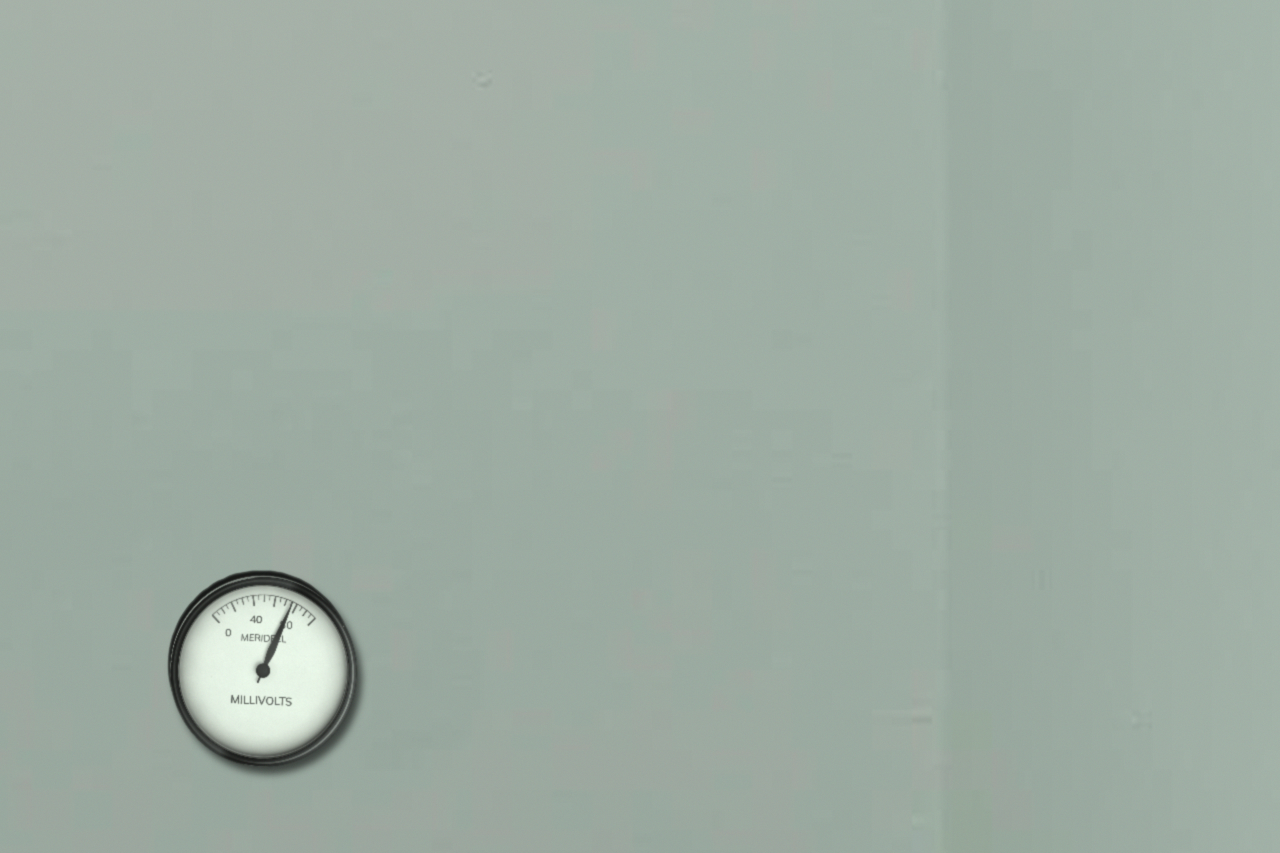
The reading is 75 mV
